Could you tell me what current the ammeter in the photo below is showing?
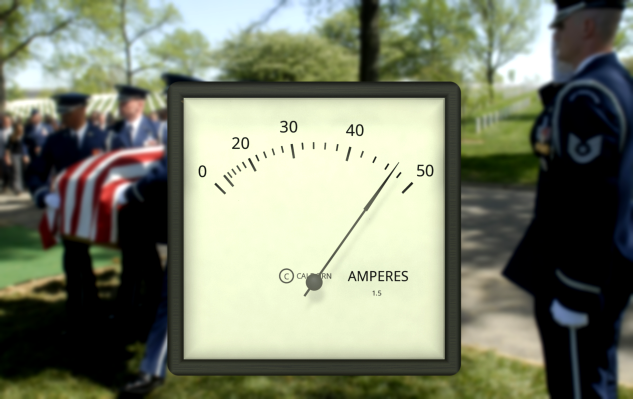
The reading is 47 A
